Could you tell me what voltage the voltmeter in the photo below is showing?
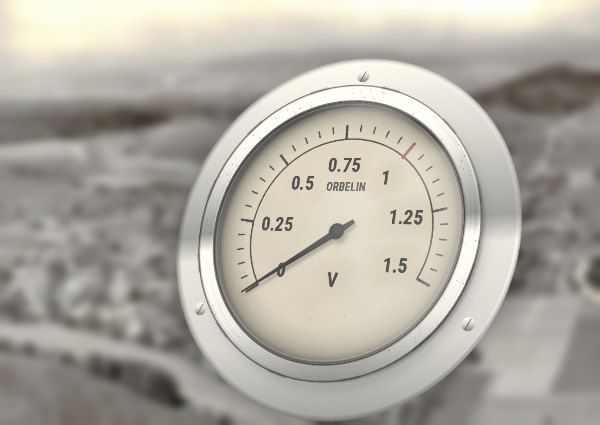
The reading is 0 V
